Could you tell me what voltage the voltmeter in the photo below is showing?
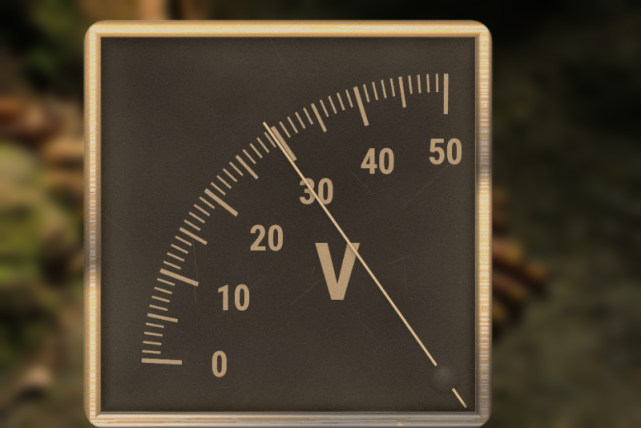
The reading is 29.5 V
